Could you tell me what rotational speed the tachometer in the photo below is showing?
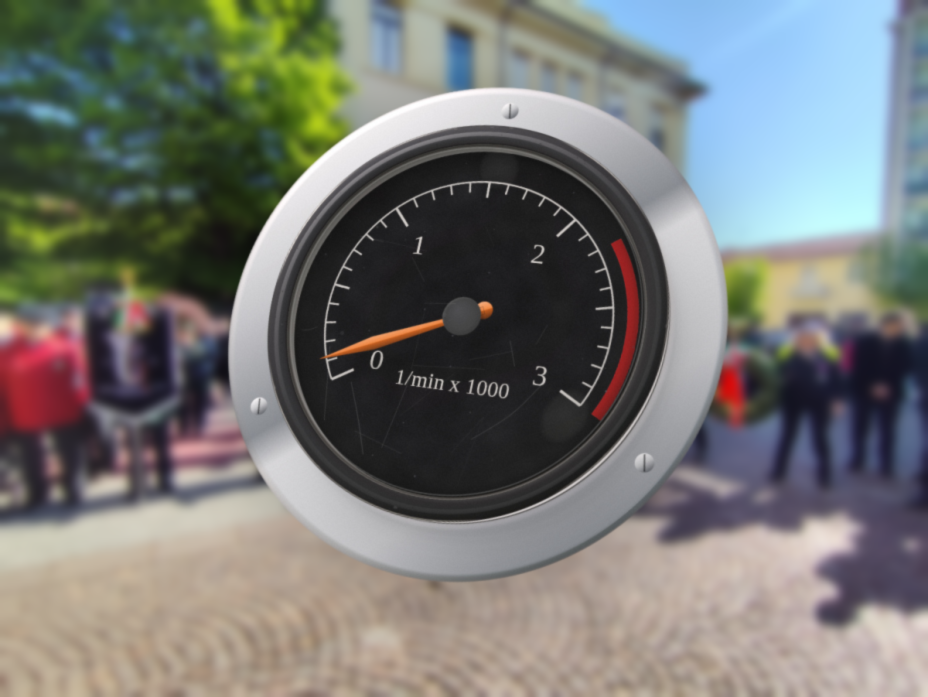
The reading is 100 rpm
